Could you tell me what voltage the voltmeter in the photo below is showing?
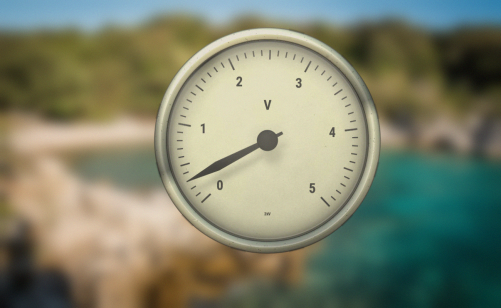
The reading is 0.3 V
